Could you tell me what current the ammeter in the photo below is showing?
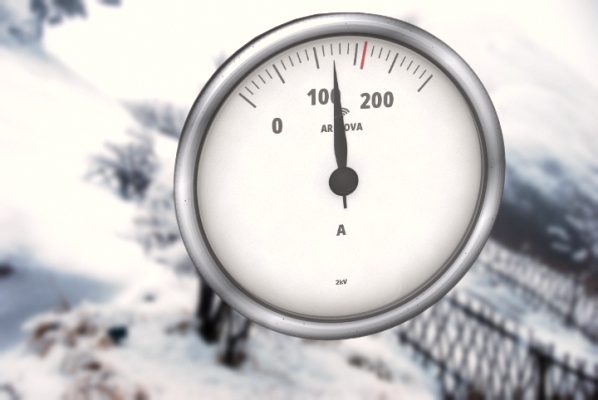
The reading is 120 A
